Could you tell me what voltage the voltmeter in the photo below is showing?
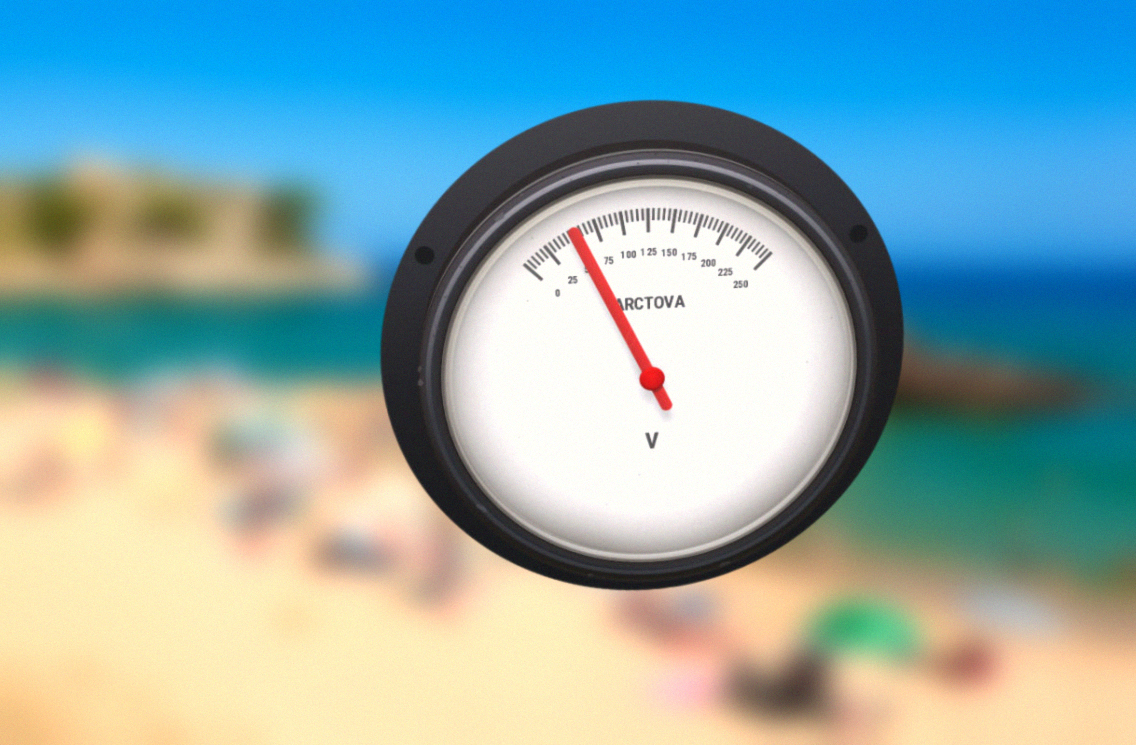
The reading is 55 V
